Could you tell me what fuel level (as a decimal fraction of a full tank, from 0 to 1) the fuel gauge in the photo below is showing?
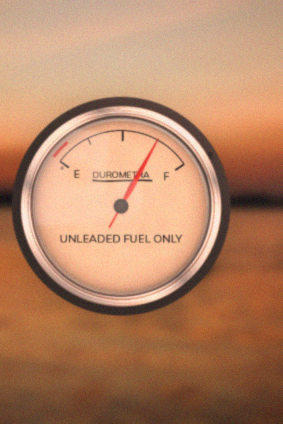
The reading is 0.75
